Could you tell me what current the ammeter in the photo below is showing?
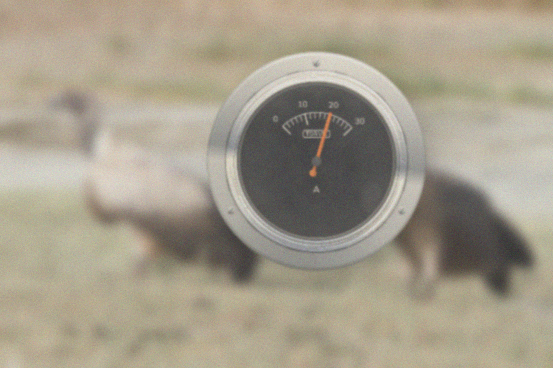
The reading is 20 A
